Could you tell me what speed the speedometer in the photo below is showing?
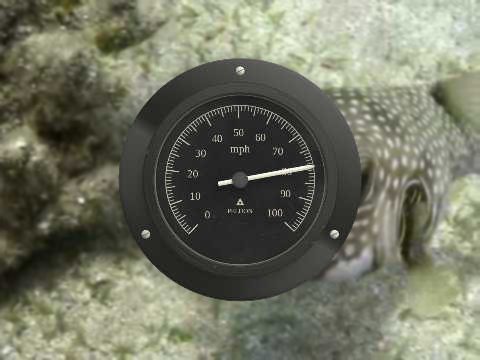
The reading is 80 mph
